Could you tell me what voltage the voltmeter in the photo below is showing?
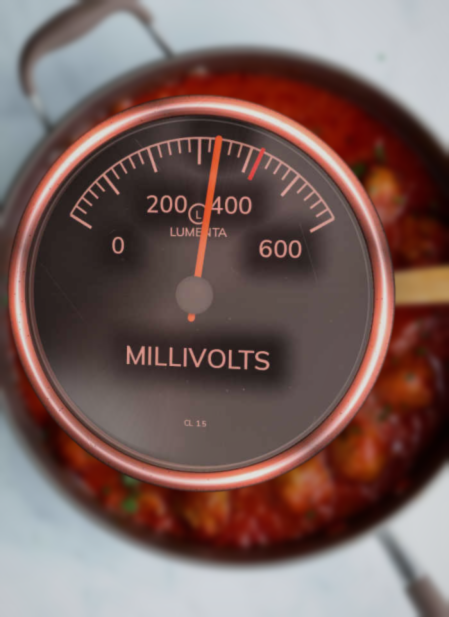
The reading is 340 mV
